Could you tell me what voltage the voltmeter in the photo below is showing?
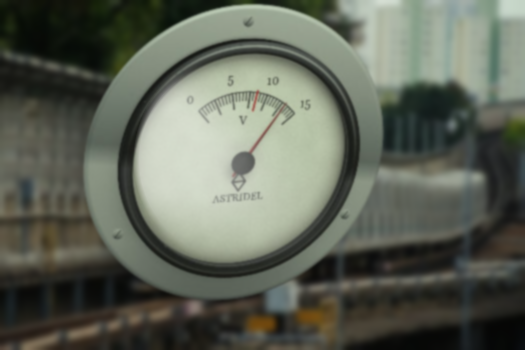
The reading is 12.5 V
